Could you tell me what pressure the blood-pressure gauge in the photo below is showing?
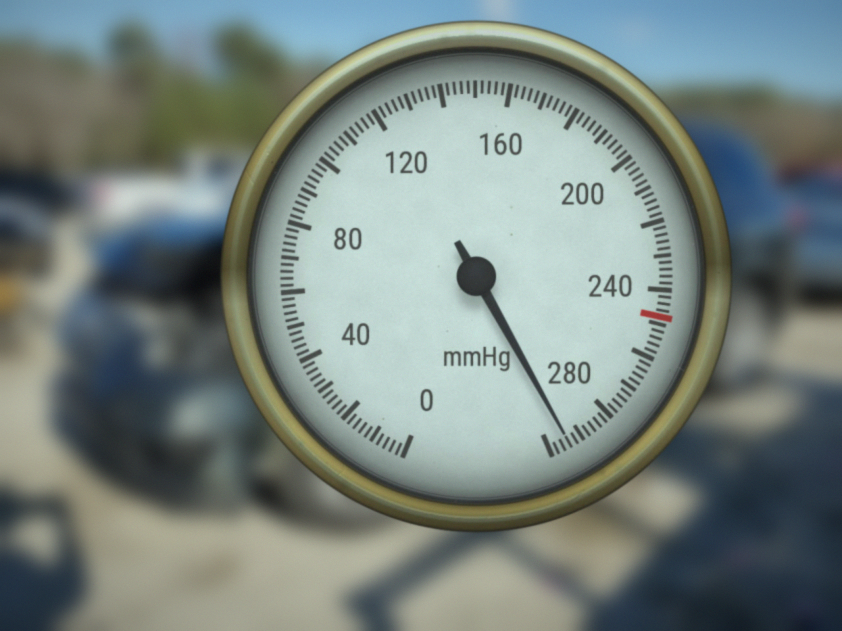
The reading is 294 mmHg
